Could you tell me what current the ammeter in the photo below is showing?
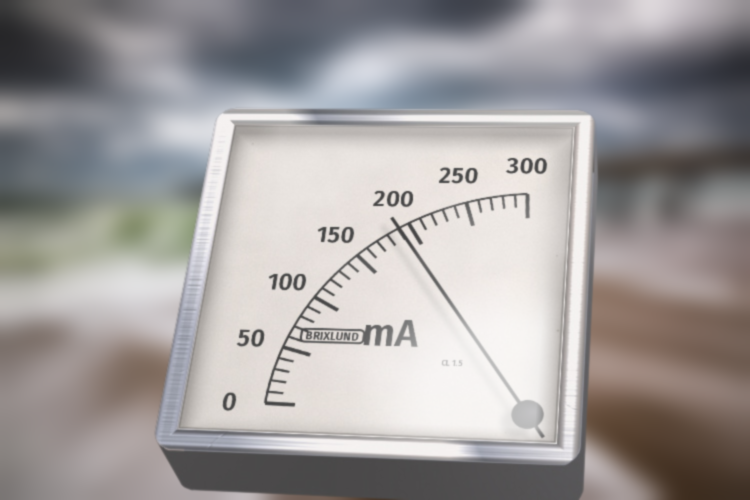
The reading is 190 mA
